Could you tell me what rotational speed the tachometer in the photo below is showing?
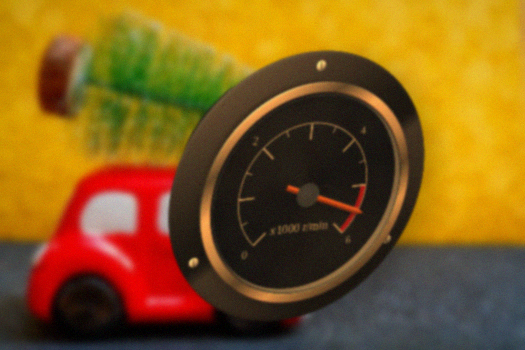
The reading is 5500 rpm
